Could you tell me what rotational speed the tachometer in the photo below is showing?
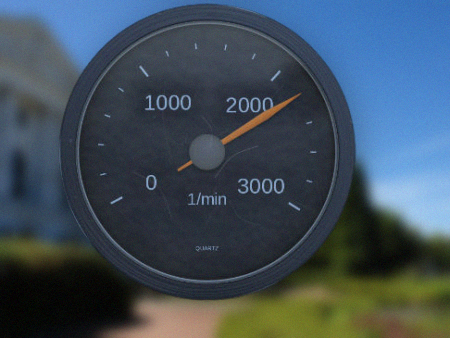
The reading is 2200 rpm
